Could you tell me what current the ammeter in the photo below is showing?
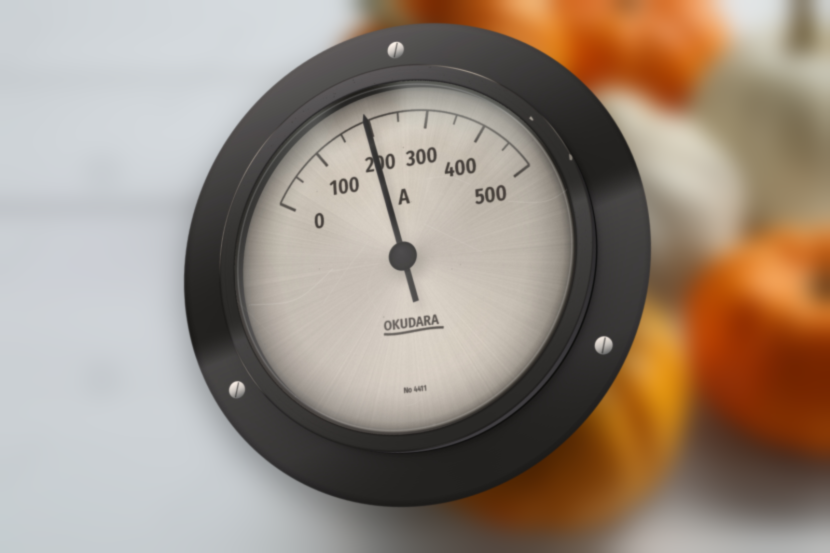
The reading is 200 A
